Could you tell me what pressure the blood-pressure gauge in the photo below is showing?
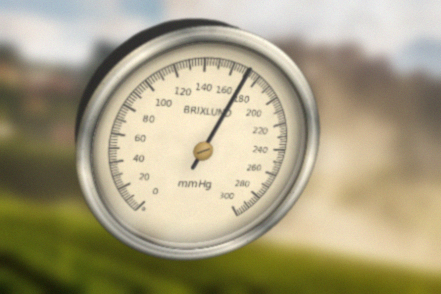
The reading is 170 mmHg
